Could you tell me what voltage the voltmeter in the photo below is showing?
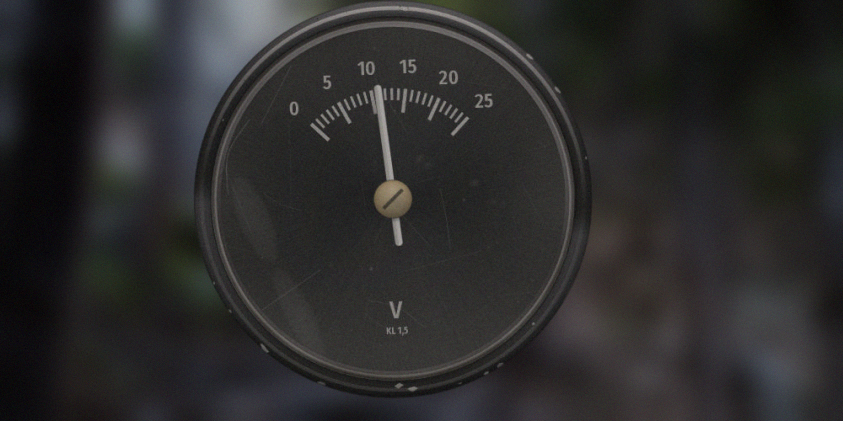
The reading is 11 V
